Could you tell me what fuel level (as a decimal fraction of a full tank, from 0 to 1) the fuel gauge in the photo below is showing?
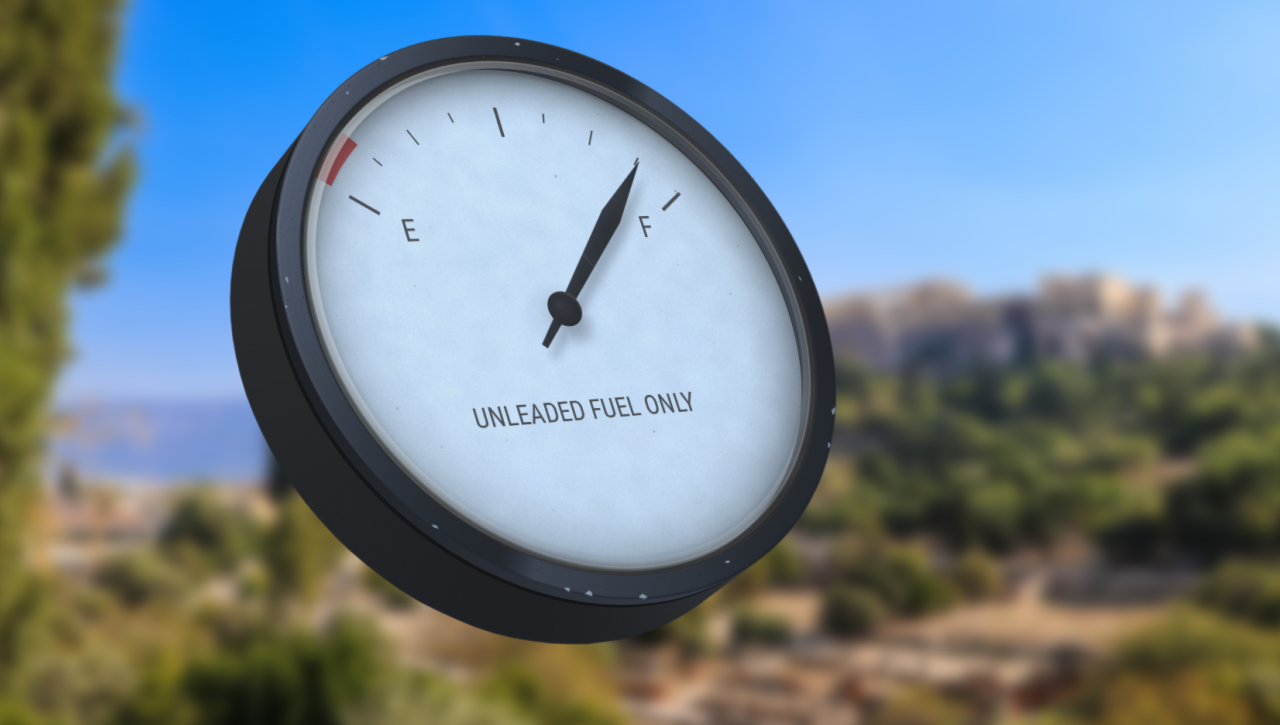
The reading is 0.875
